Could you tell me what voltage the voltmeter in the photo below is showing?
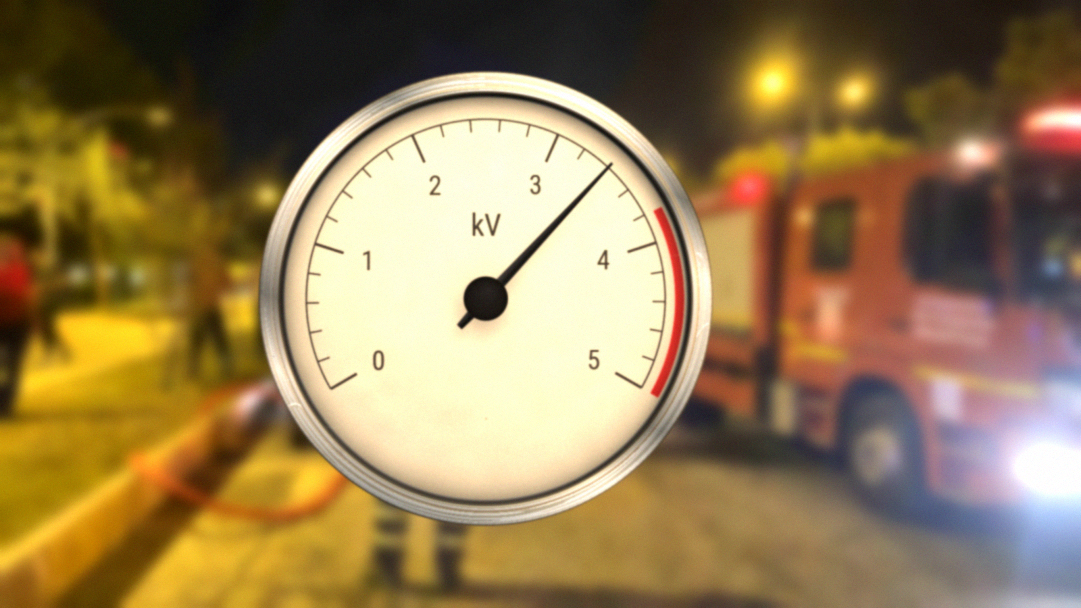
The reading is 3.4 kV
